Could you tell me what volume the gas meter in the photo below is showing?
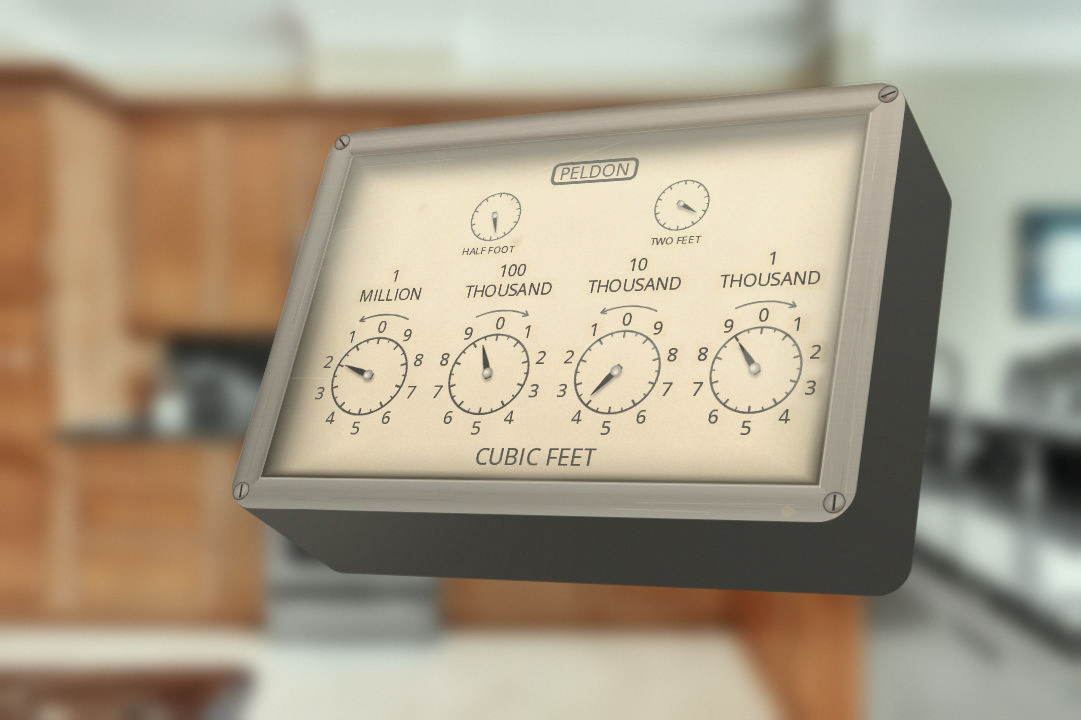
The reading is 193900 ft³
